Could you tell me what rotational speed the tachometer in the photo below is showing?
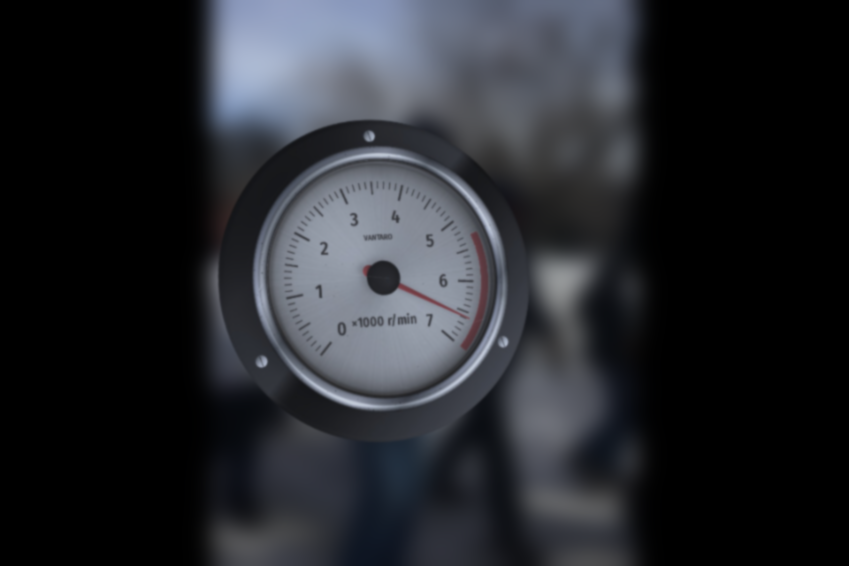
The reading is 6600 rpm
